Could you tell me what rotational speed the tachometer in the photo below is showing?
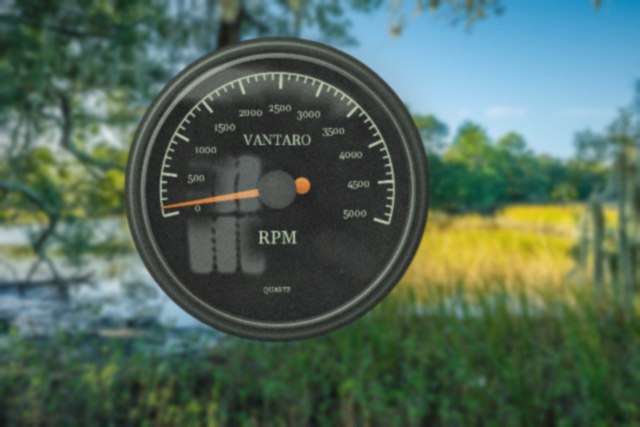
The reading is 100 rpm
